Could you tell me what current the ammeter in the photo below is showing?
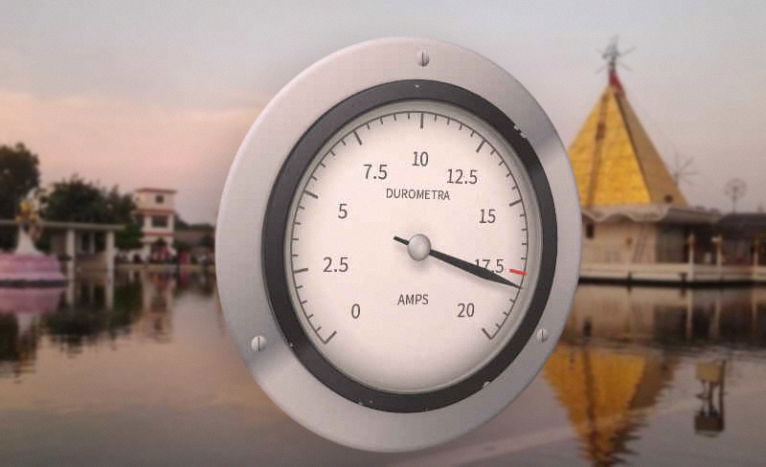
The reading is 18 A
